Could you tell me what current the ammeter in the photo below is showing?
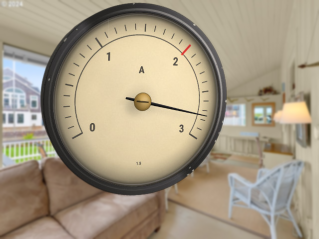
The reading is 2.75 A
